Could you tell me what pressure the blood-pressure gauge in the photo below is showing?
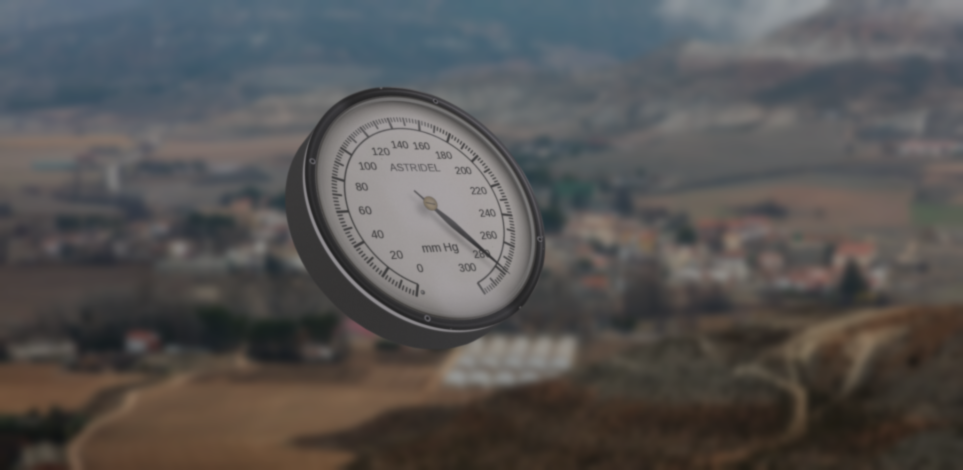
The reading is 280 mmHg
